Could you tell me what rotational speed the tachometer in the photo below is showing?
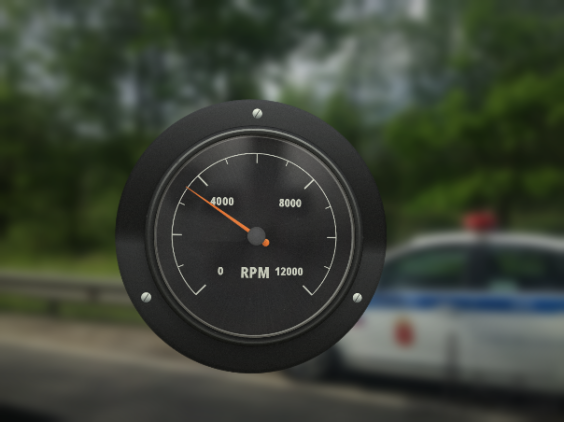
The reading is 3500 rpm
